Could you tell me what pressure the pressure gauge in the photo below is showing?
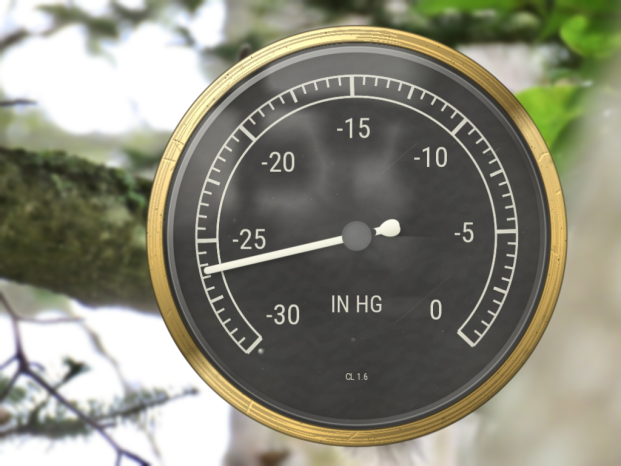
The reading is -26.25 inHg
